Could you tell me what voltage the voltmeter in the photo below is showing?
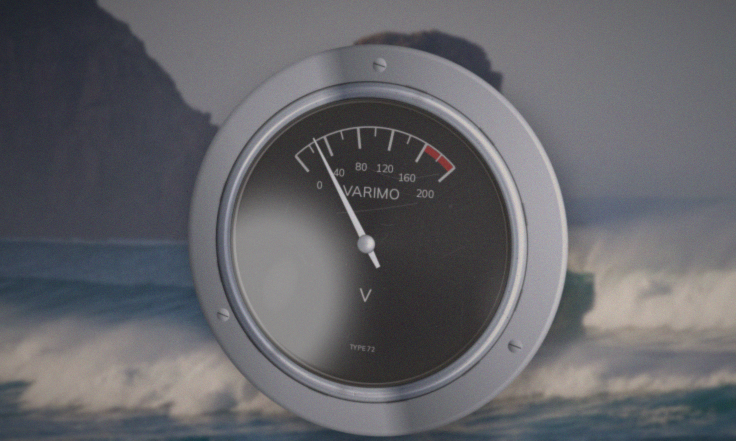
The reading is 30 V
